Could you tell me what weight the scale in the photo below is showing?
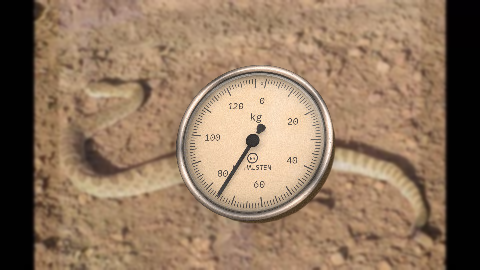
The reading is 75 kg
